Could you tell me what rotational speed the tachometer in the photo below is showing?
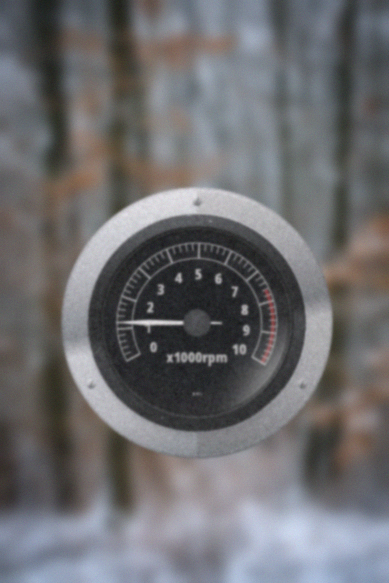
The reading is 1200 rpm
